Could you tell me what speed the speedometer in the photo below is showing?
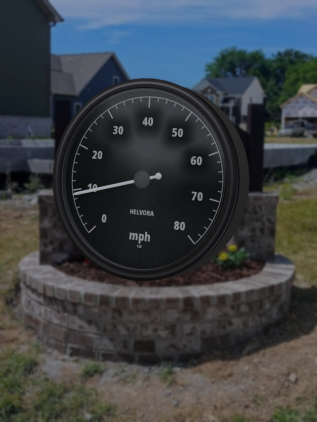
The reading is 9 mph
